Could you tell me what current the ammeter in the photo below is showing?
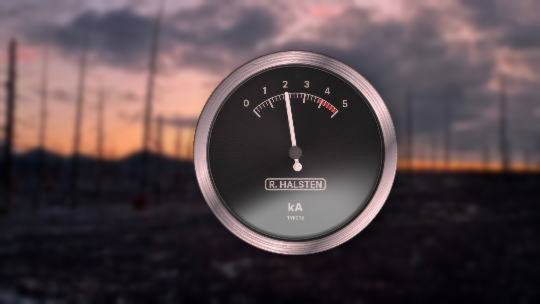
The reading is 2 kA
